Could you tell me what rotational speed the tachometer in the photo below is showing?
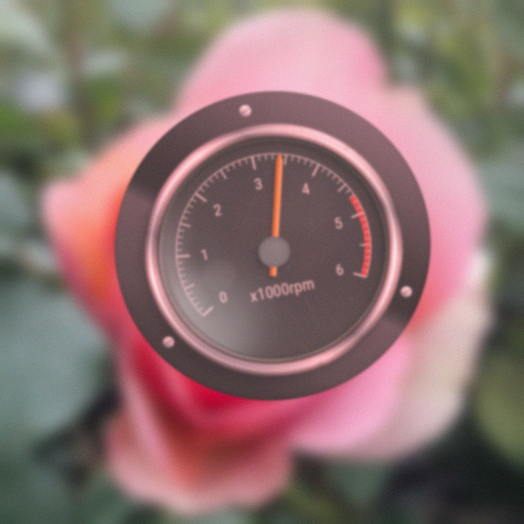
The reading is 3400 rpm
